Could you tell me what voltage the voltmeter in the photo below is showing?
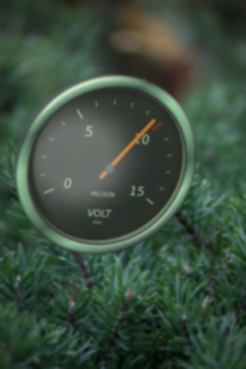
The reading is 9.5 V
